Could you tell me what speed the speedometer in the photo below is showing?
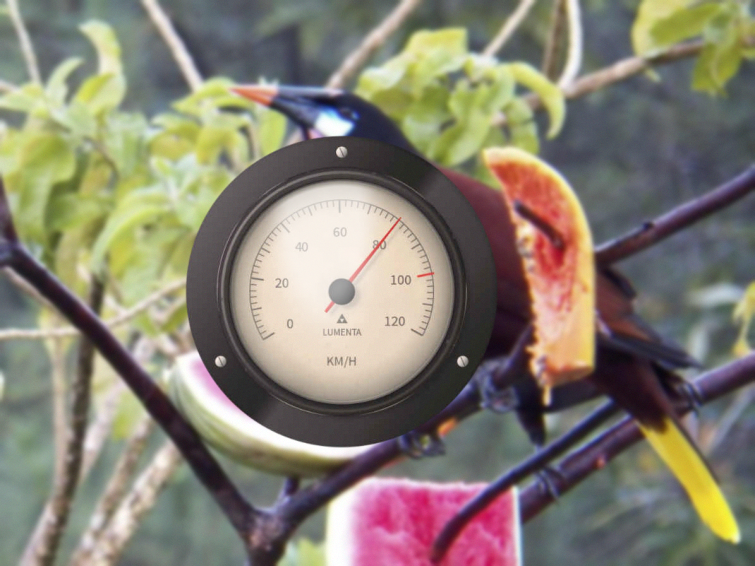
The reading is 80 km/h
